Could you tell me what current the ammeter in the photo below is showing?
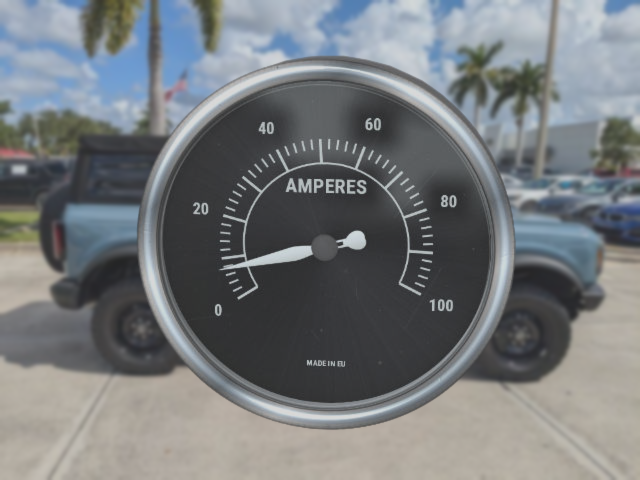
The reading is 8 A
